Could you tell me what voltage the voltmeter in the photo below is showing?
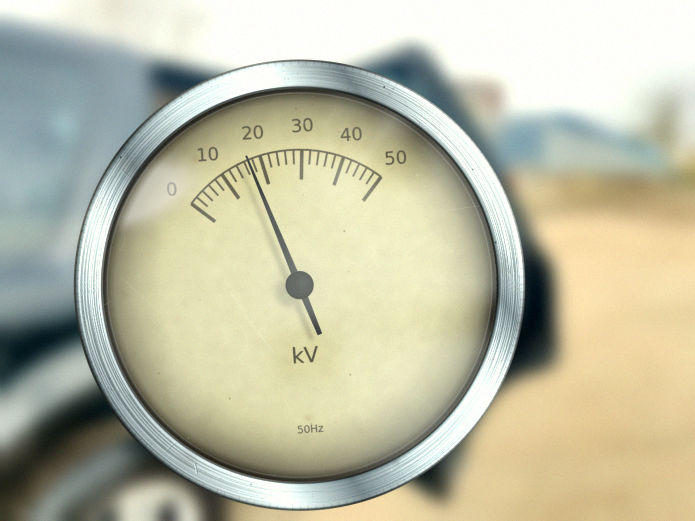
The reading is 17 kV
